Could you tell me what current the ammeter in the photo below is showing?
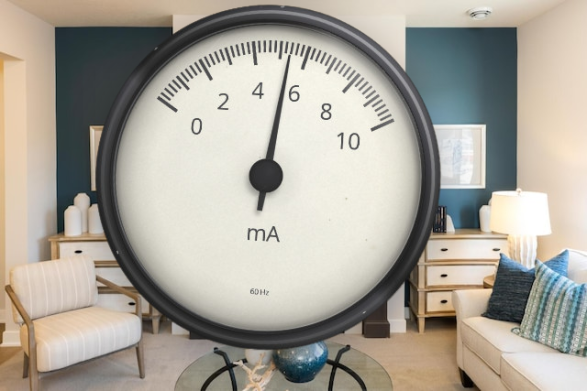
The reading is 5.4 mA
